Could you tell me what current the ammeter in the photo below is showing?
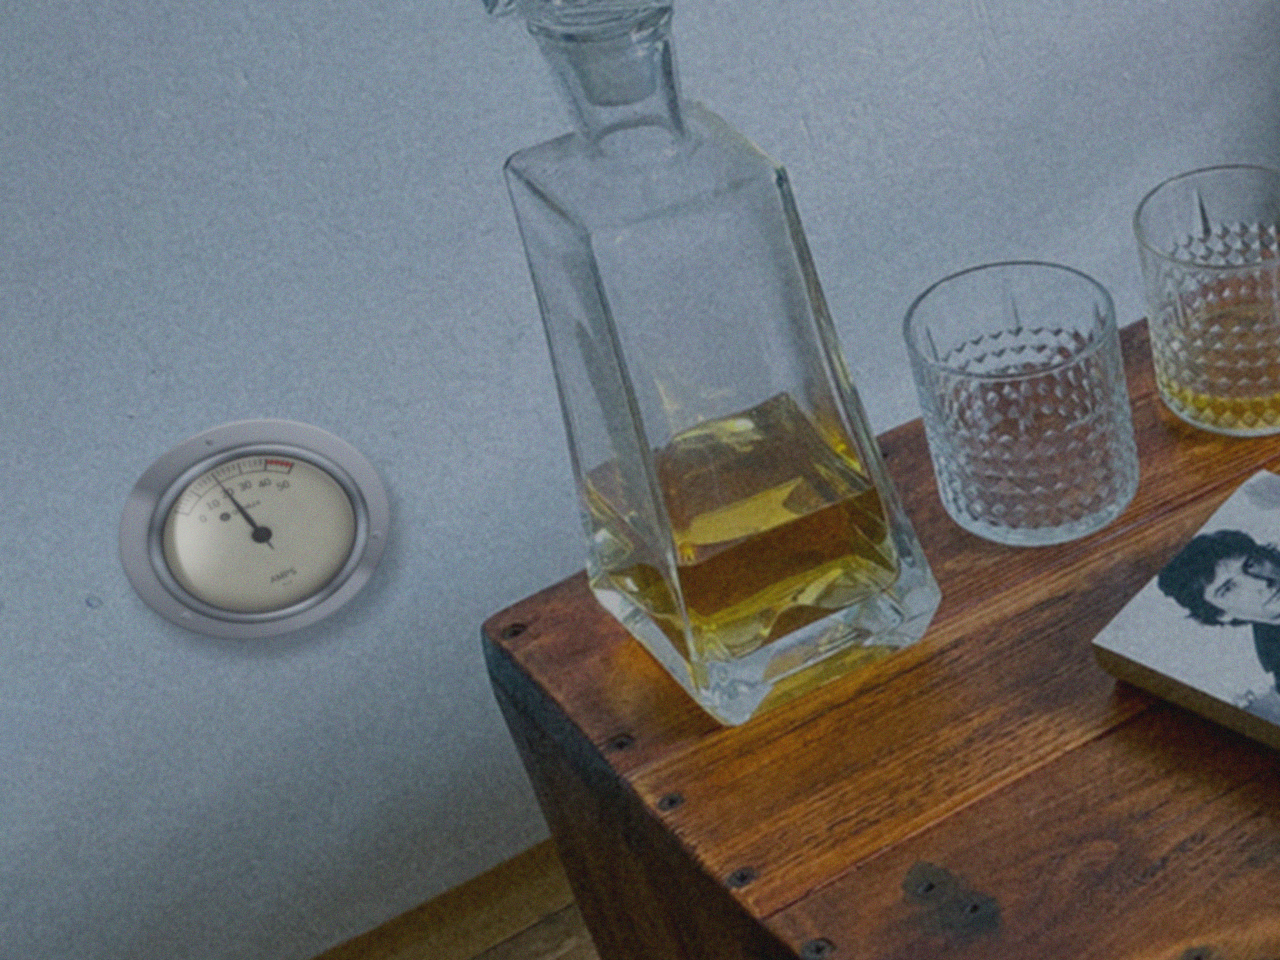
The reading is 20 A
